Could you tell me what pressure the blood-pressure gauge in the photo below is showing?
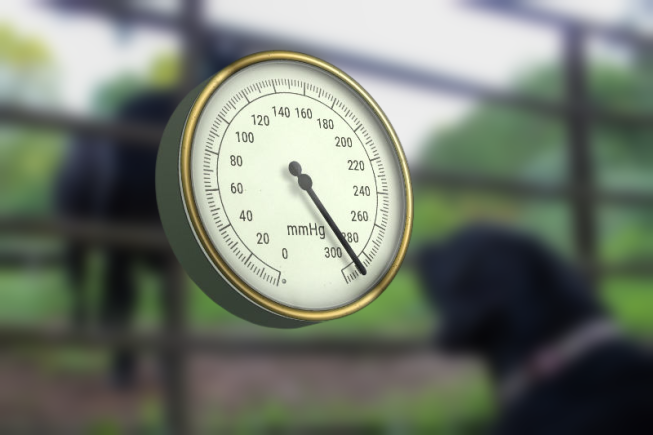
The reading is 290 mmHg
